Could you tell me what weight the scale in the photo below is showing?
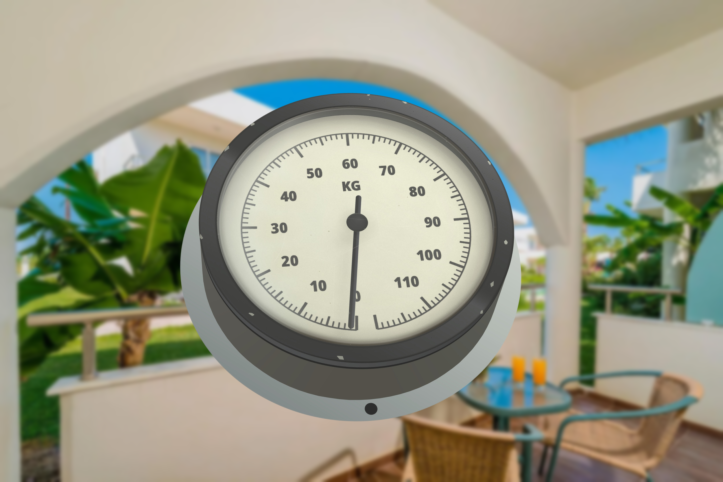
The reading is 1 kg
